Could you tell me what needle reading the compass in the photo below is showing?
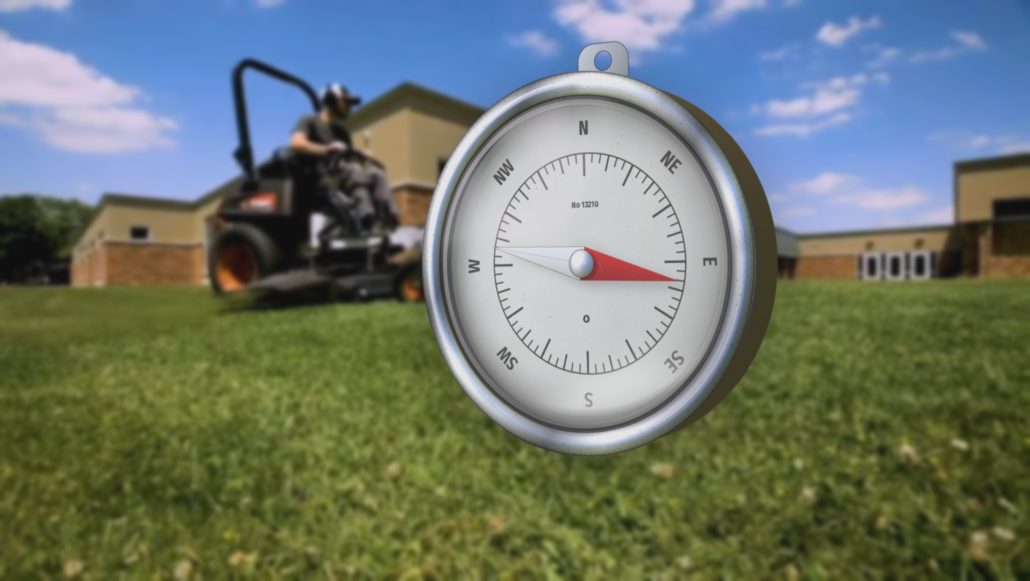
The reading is 100 °
